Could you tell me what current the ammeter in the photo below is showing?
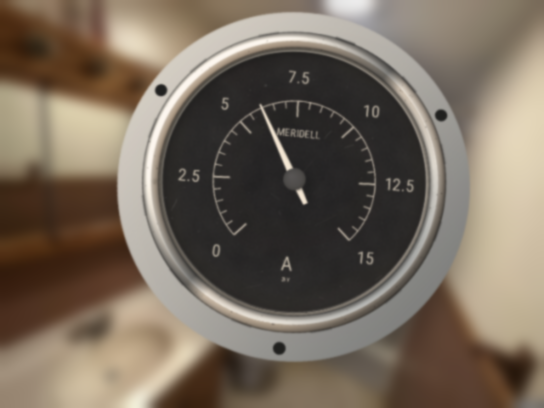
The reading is 6 A
